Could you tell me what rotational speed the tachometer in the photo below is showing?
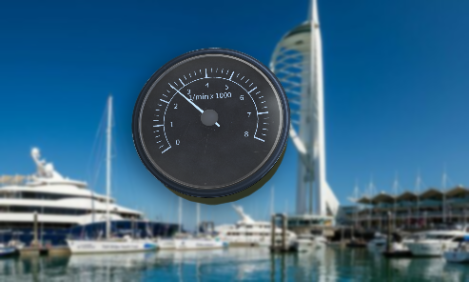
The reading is 2600 rpm
